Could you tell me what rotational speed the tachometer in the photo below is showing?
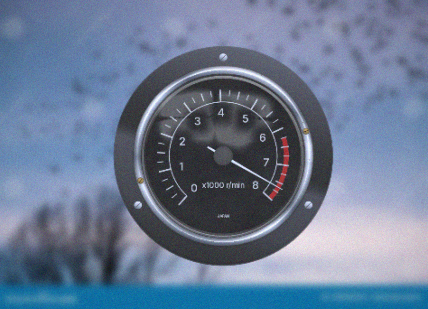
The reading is 7625 rpm
